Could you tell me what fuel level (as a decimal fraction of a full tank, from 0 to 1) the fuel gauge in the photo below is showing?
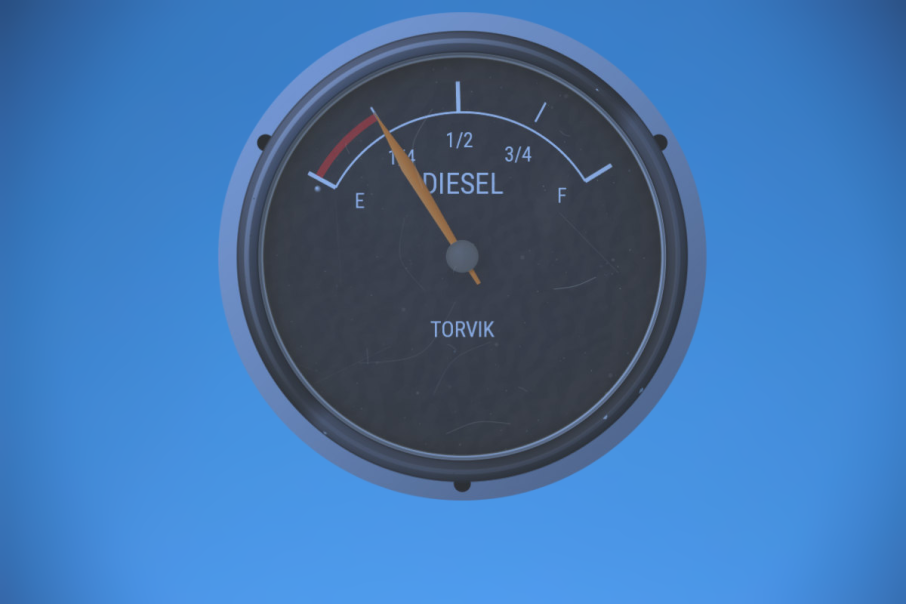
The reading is 0.25
